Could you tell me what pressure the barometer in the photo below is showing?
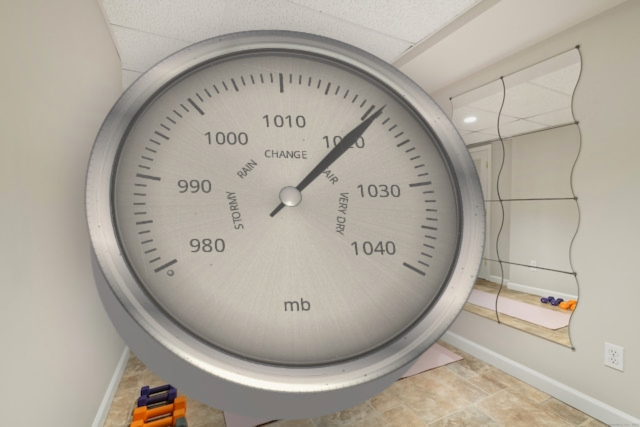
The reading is 1021 mbar
